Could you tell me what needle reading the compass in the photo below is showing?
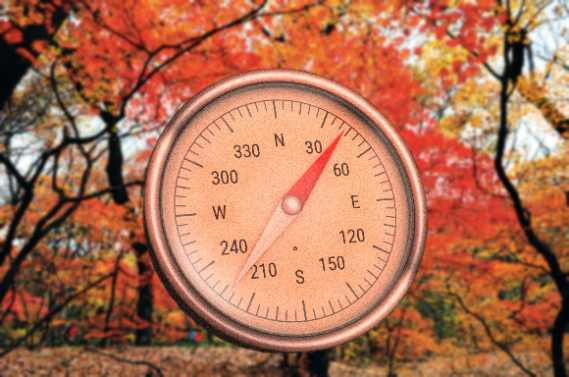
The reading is 42.5 °
